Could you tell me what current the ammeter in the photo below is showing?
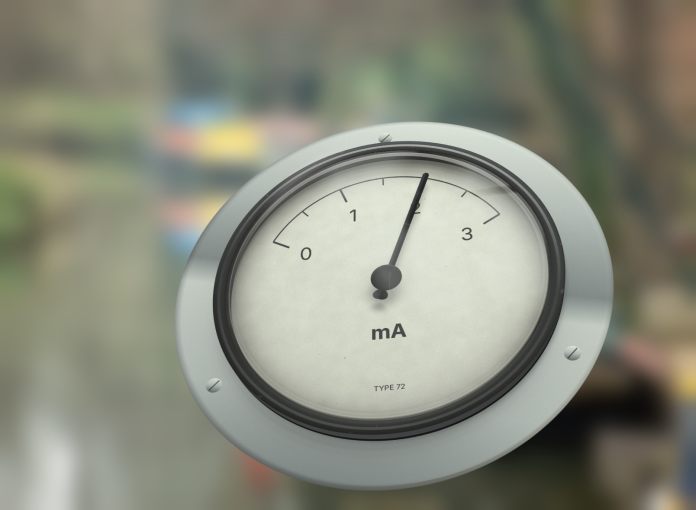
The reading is 2 mA
